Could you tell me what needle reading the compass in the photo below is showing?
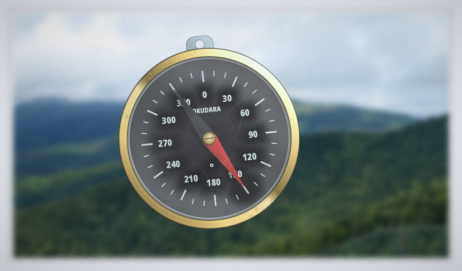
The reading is 150 °
